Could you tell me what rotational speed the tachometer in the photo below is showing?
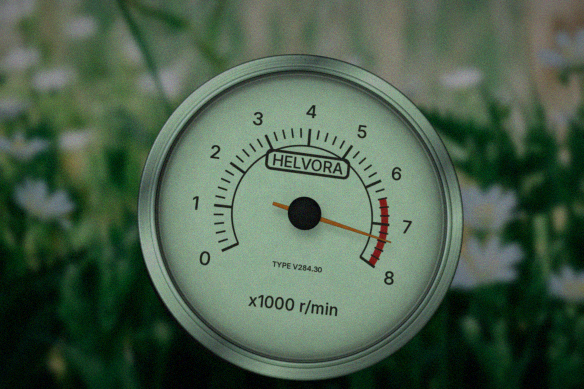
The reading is 7400 rpm
